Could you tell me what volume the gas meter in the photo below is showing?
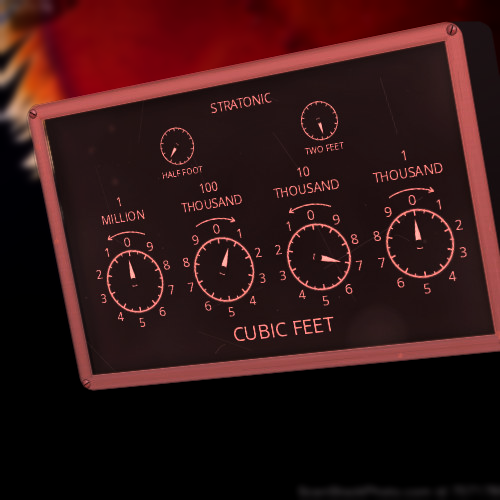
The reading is 7000 ft³
